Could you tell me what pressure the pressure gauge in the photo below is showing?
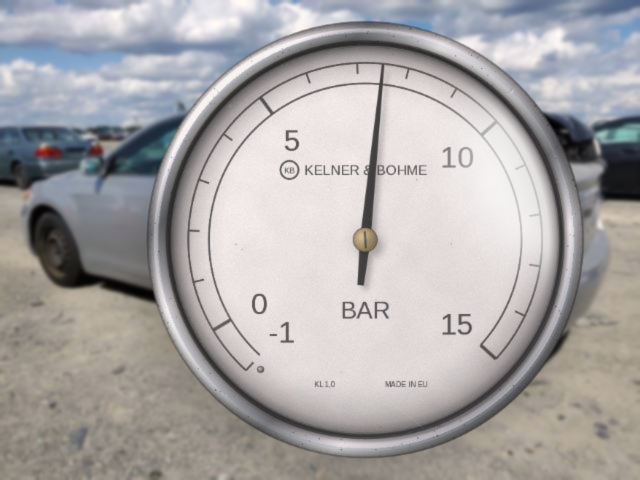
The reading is 7.5 bar
